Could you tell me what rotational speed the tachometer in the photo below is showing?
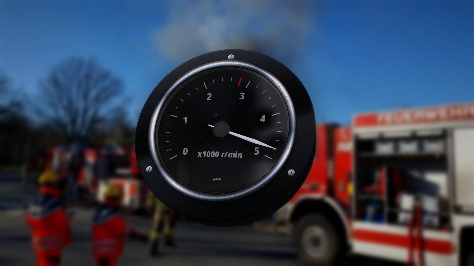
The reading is 4800 rpm
